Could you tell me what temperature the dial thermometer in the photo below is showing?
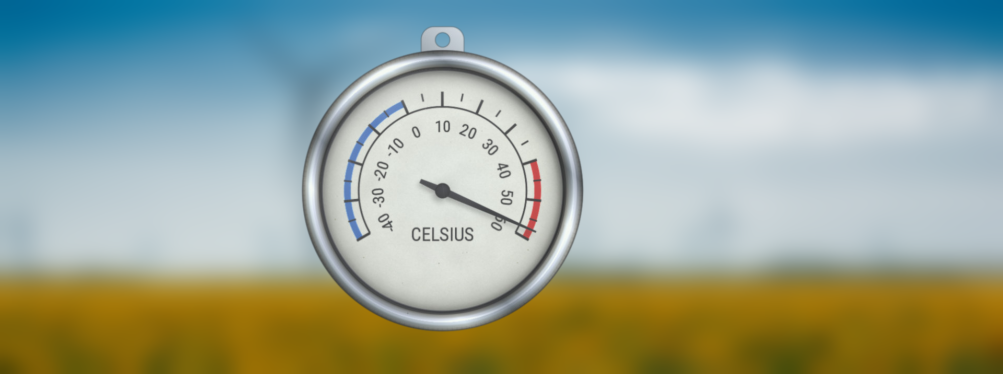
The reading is 57.5 °C
